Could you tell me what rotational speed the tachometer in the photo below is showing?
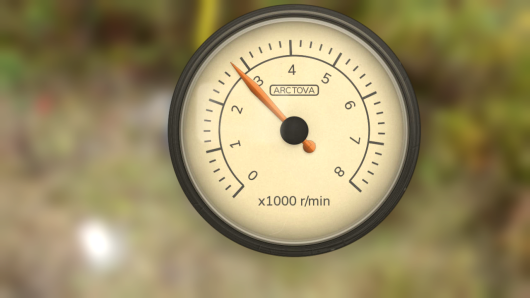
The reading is 2800 rpm
